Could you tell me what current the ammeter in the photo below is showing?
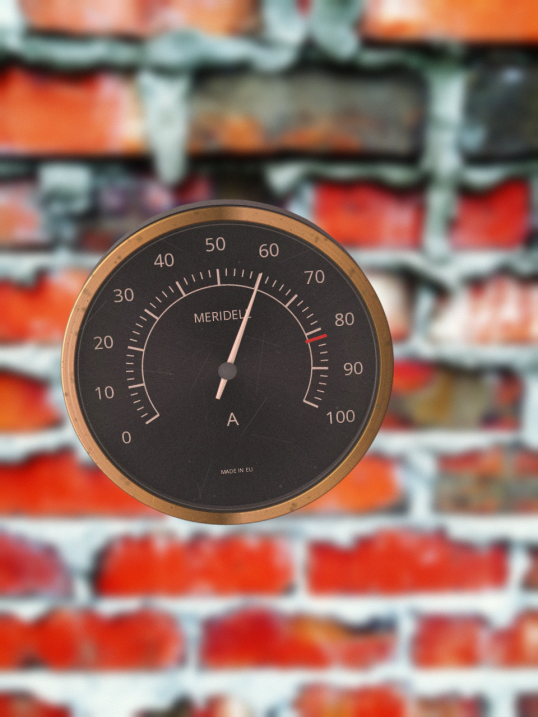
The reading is 60 A
